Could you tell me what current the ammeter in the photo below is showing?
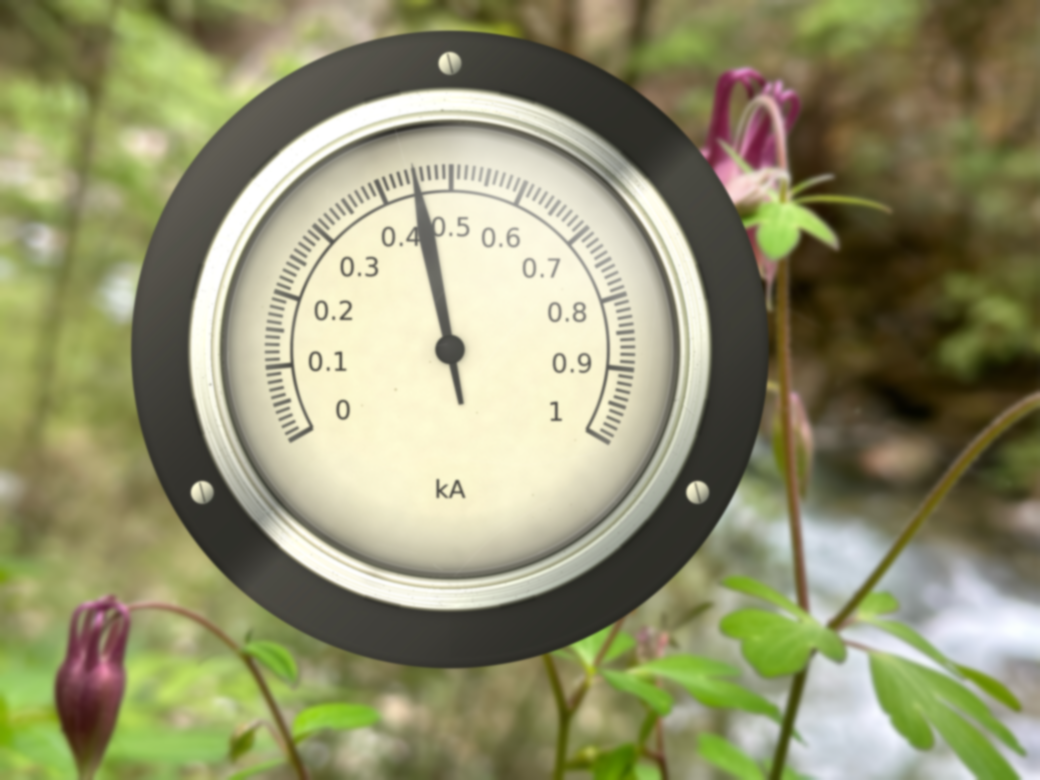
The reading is 0.45 kA
